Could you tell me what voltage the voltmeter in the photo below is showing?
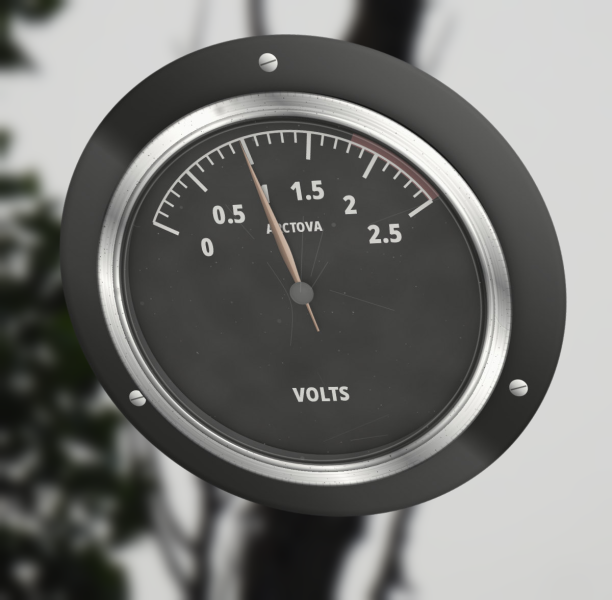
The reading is 1 V
